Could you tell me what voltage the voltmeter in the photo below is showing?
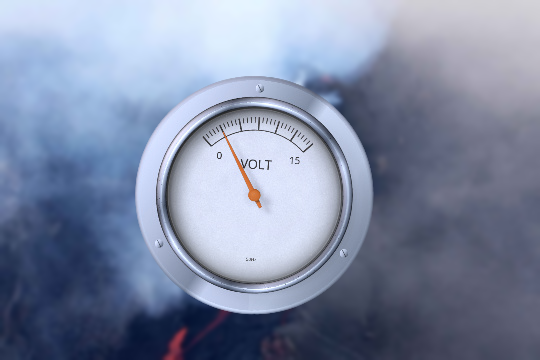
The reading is 2.5 V
